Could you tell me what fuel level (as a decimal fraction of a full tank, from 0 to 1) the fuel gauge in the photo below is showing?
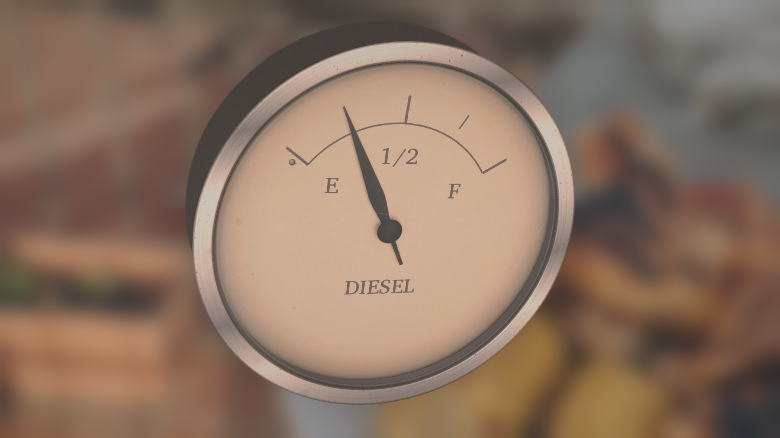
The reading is 0.25
